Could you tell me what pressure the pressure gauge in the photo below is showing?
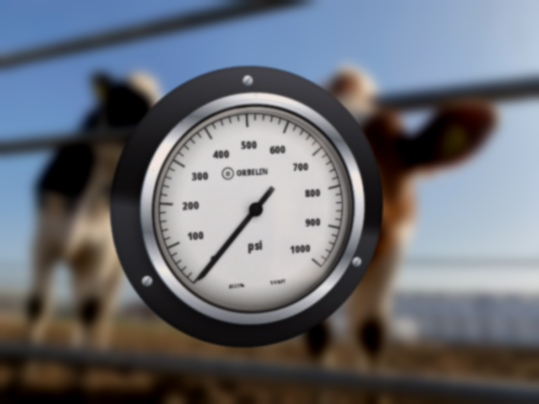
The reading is 0 psi
